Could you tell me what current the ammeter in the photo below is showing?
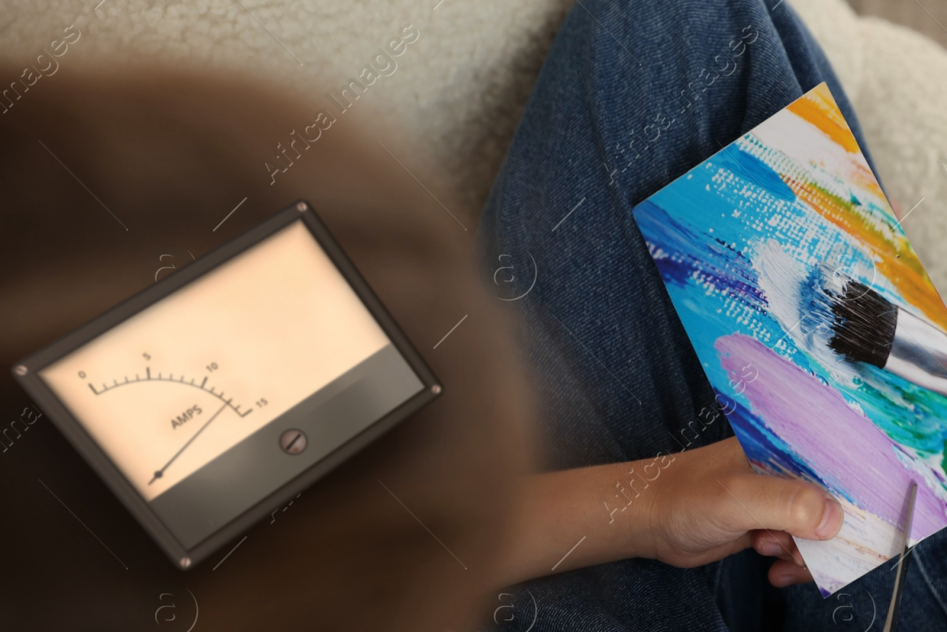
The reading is 13 A
